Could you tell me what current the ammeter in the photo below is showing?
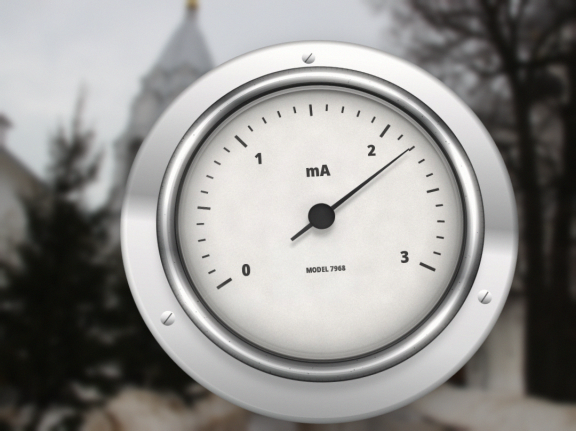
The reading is 2.2 mA
